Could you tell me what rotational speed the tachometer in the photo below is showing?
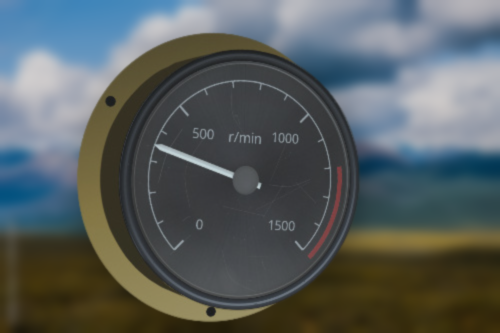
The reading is 350 rpm
